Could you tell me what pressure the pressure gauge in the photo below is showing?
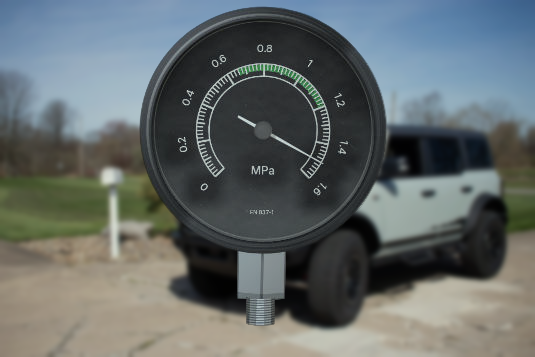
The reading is 1.5 MPa
